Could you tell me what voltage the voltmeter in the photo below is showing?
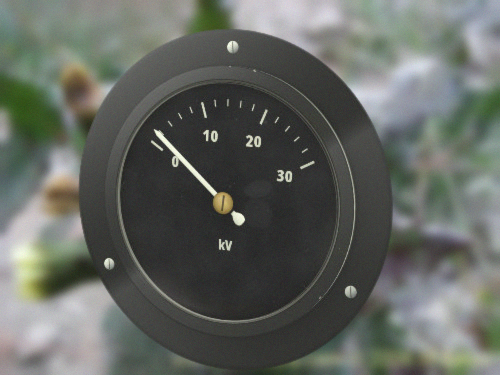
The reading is 2 kV
